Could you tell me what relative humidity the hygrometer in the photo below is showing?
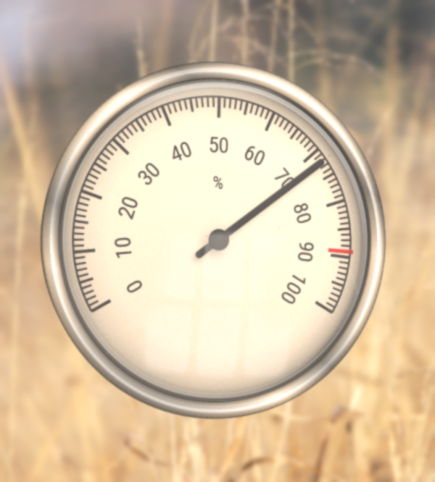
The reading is 72 %
